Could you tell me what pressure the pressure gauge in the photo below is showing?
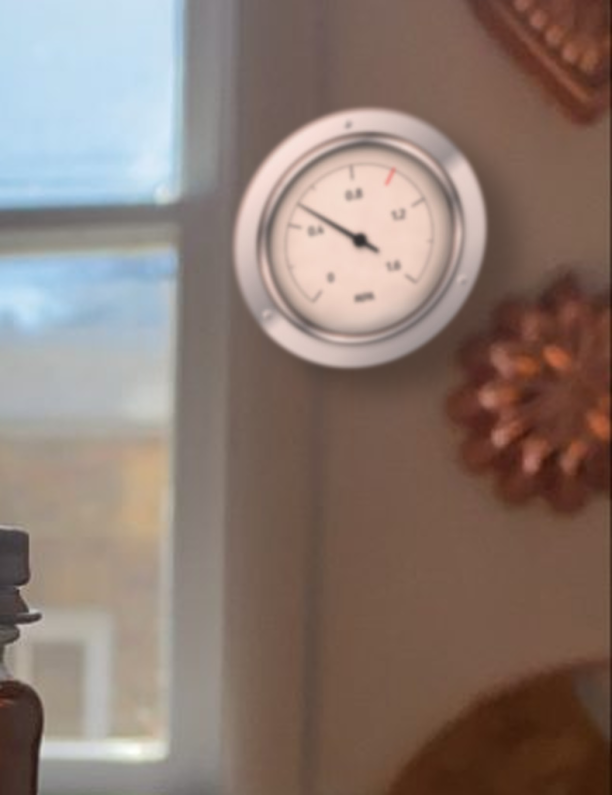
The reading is 0.5 MPa
